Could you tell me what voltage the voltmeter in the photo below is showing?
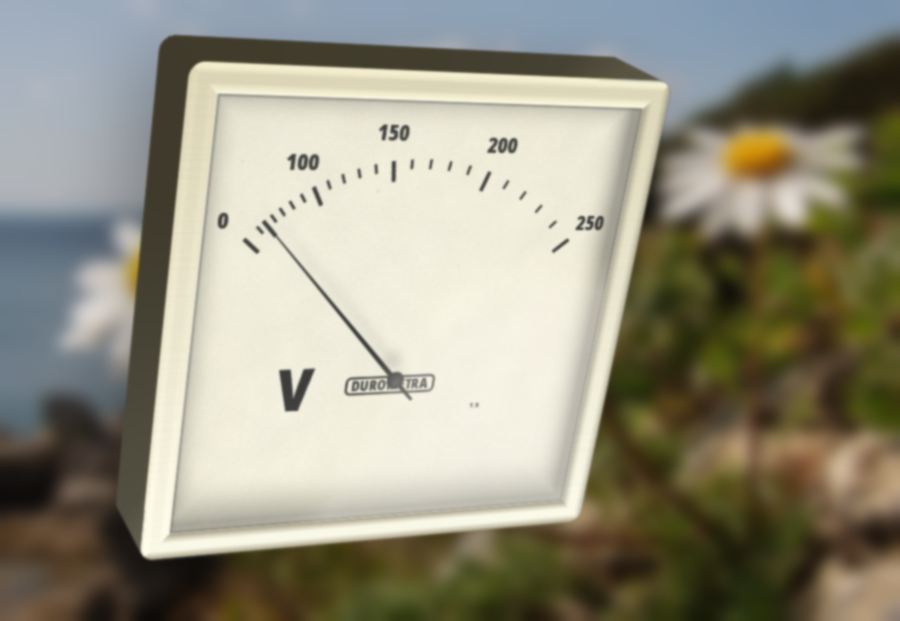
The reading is 50 V
